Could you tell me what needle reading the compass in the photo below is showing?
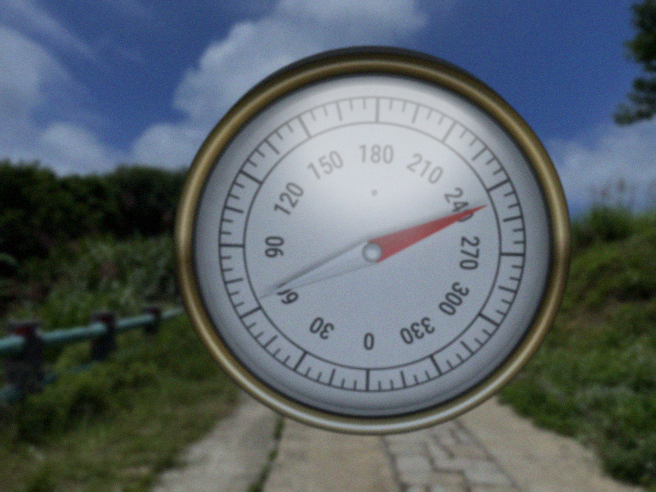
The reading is 245 °
